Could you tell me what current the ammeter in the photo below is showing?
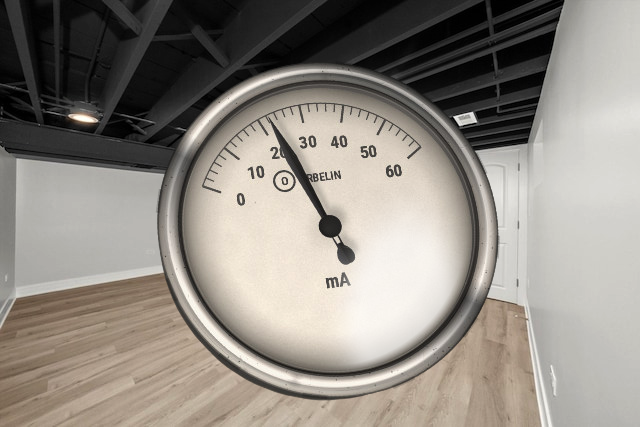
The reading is 22 mA
